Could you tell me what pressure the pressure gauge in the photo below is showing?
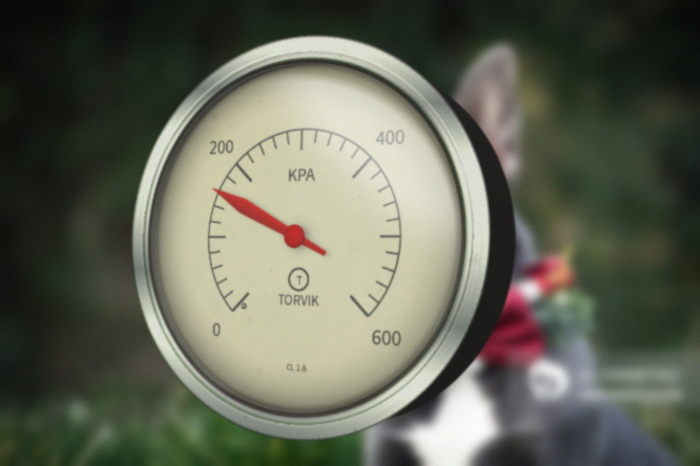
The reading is 160 kPa
